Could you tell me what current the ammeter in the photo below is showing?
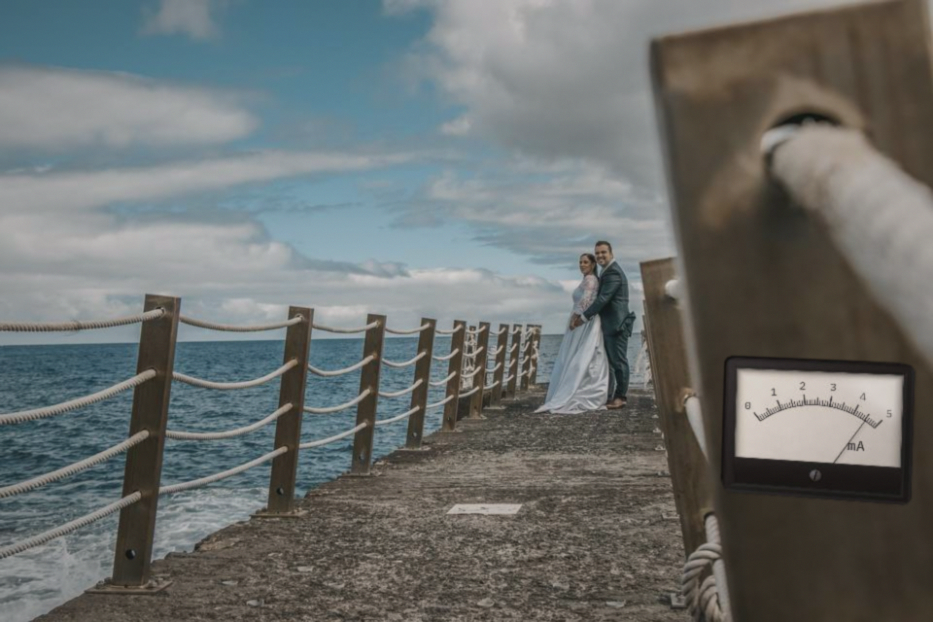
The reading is 4.5 mA
